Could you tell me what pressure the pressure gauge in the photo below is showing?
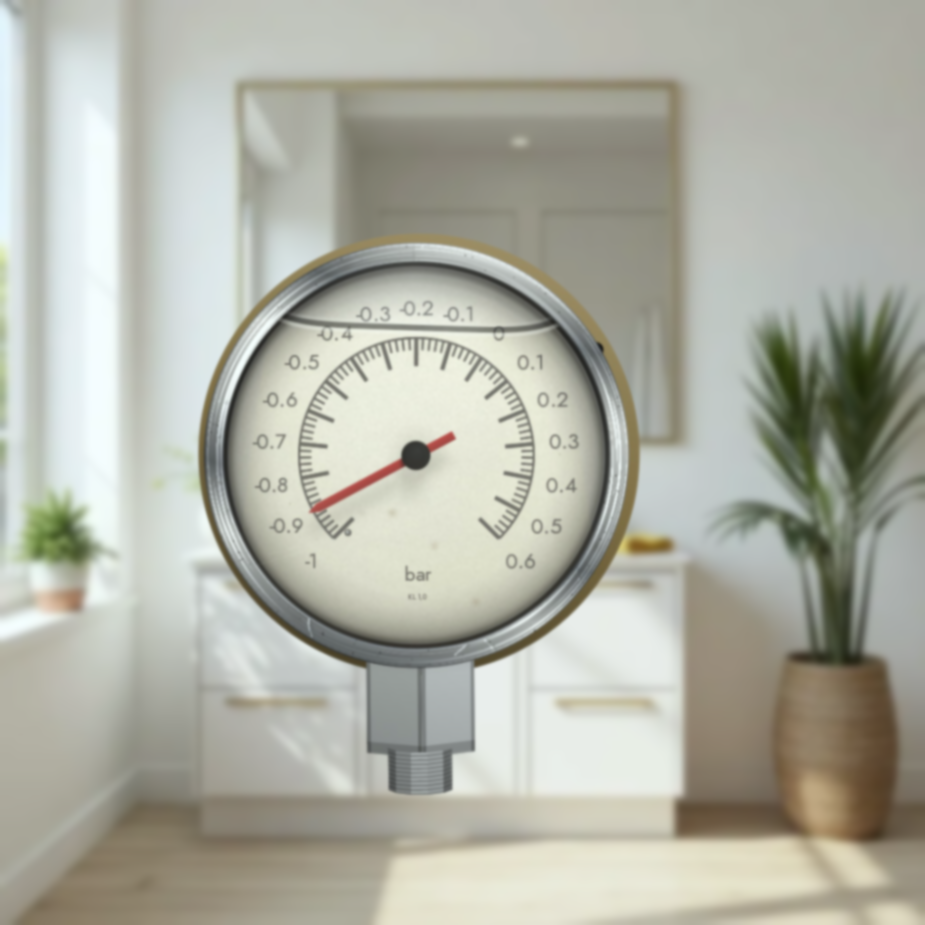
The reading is -0.9 bar
